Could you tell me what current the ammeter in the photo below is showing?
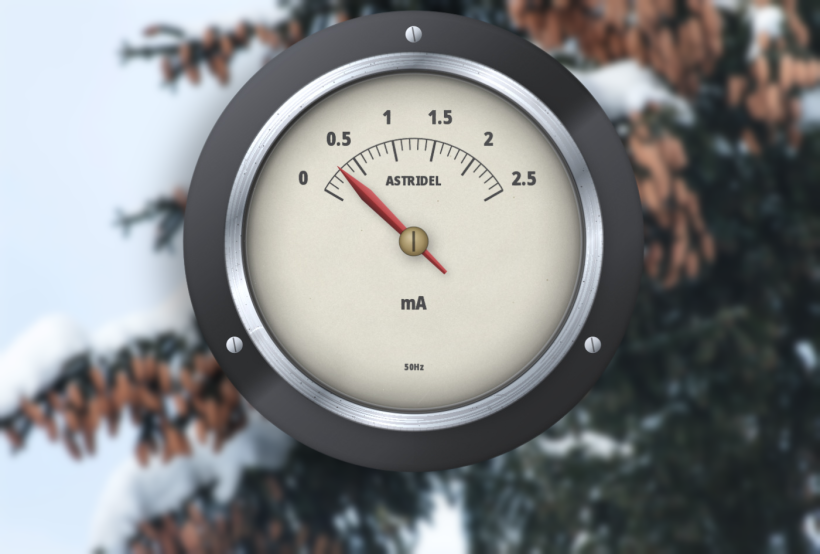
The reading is 0.3 mA
